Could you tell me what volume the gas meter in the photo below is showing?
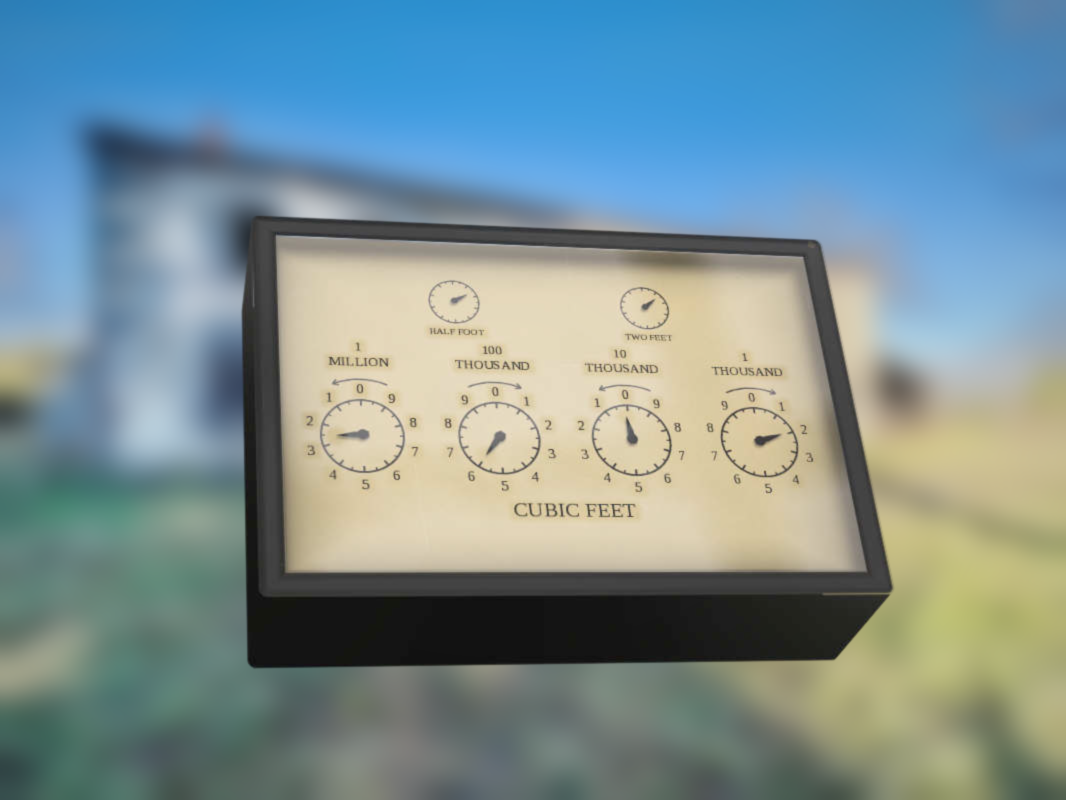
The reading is 260200 ft³
